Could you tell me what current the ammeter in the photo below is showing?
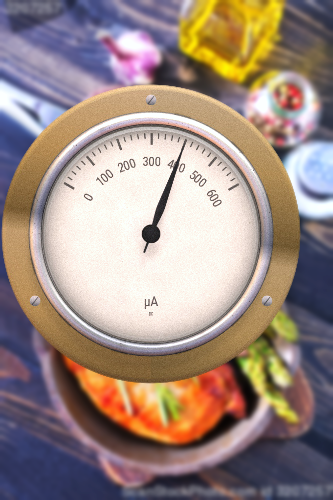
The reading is 400 µA
